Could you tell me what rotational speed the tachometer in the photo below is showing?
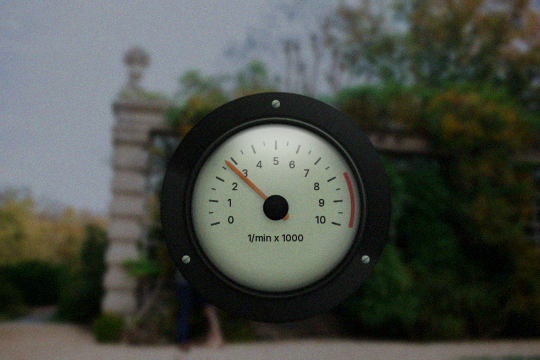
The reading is 2750 rpm
